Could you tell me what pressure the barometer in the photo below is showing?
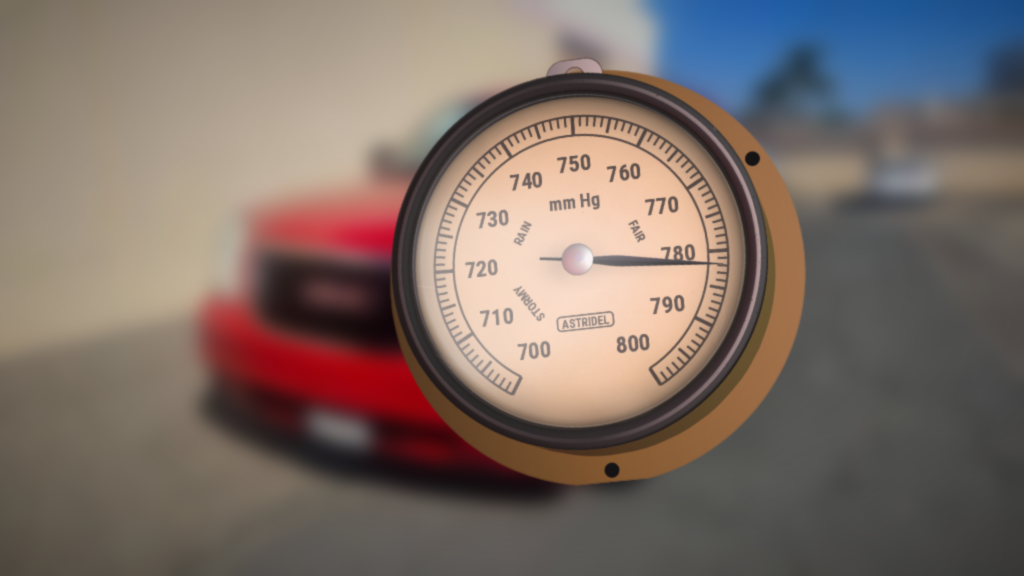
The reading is 782 mmHg
